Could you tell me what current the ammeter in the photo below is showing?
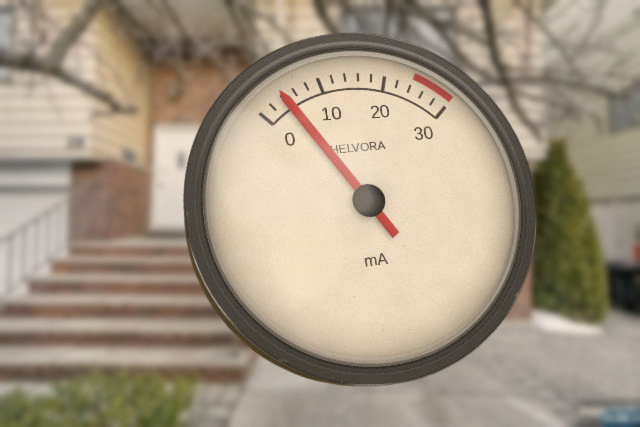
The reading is 4 mA
